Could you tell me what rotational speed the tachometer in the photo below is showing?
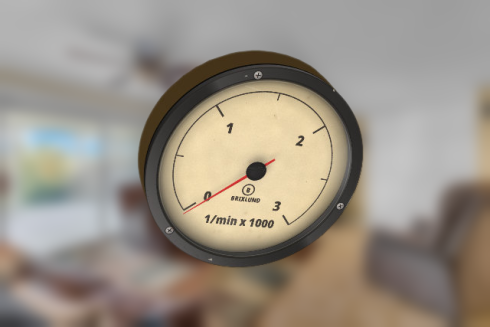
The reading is 0 rpm
